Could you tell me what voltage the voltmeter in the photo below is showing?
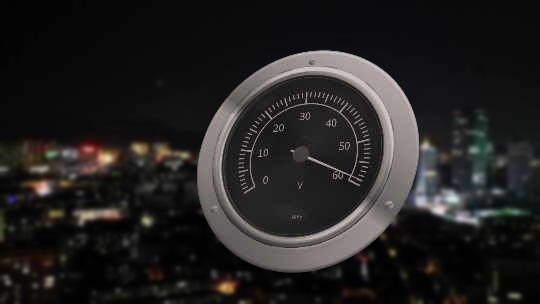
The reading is 59 V
